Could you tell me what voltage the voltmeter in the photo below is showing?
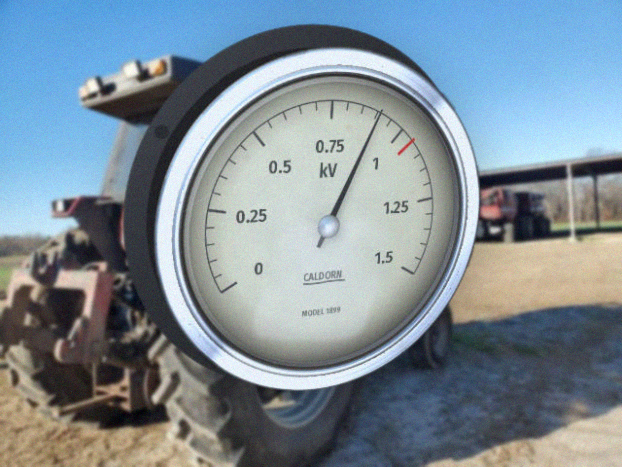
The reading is 0.9 kV
